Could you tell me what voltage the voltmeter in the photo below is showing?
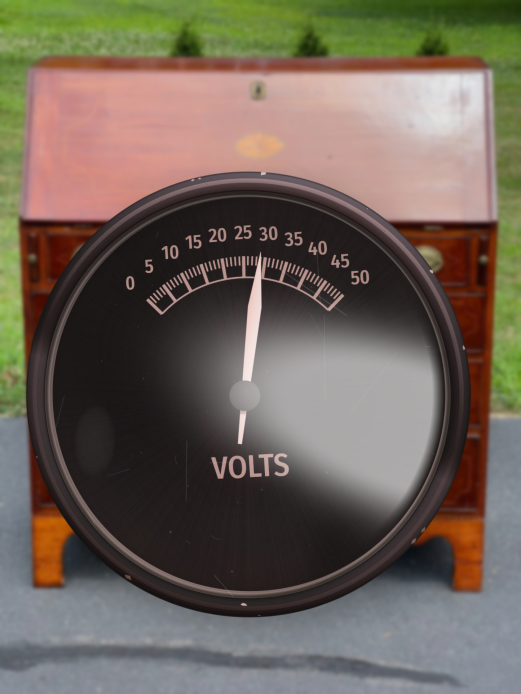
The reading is 29 V
